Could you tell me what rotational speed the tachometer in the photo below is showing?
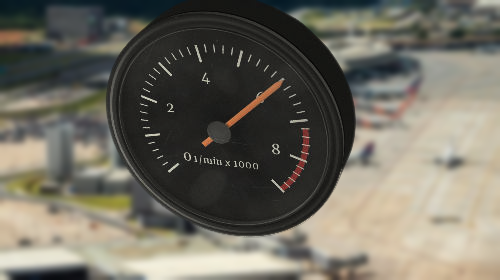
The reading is 6000 rpm
